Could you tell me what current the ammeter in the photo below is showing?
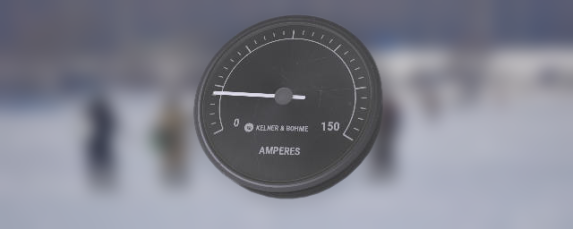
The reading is 20 A
